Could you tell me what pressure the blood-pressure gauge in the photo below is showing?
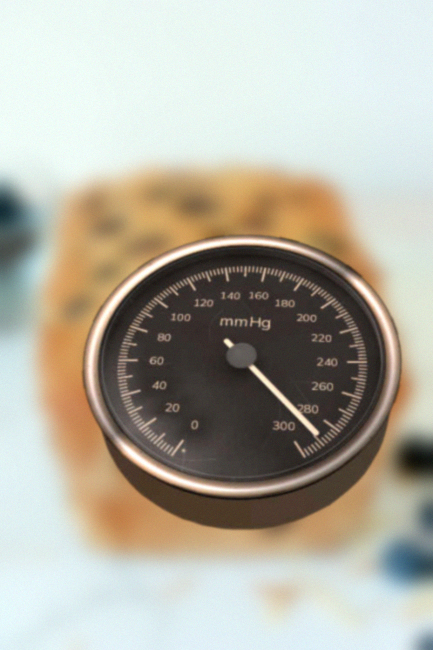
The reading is 290 mmHg
